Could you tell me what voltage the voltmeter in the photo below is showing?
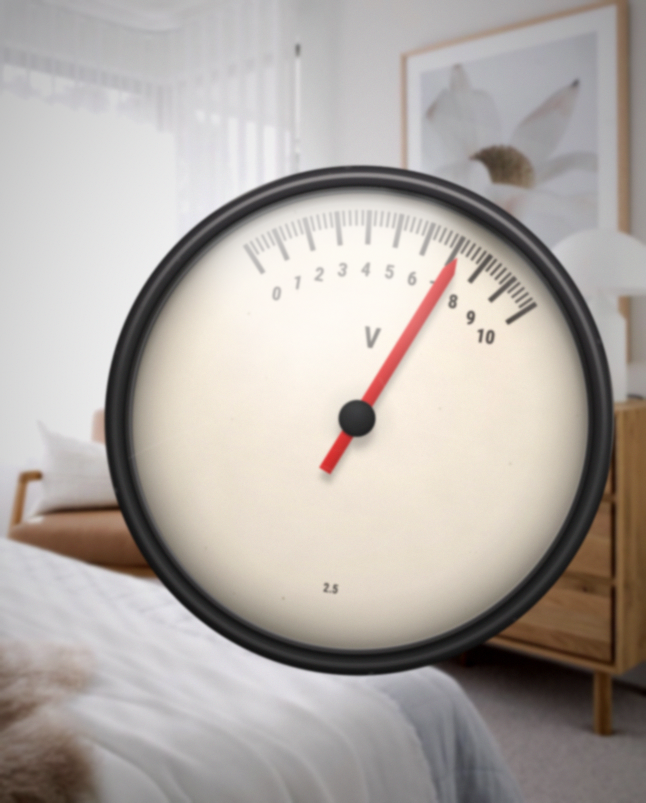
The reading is 7.2 V
